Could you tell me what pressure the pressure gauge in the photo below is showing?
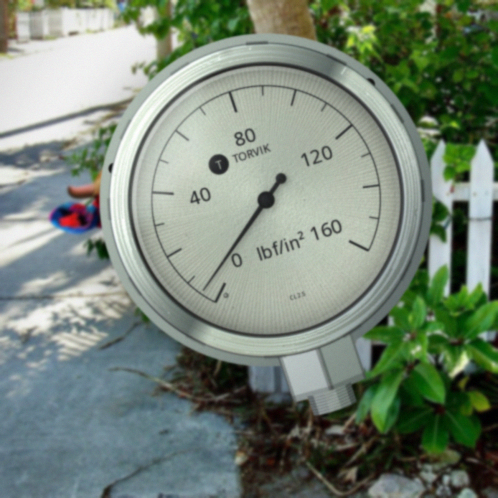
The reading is 5 psi
